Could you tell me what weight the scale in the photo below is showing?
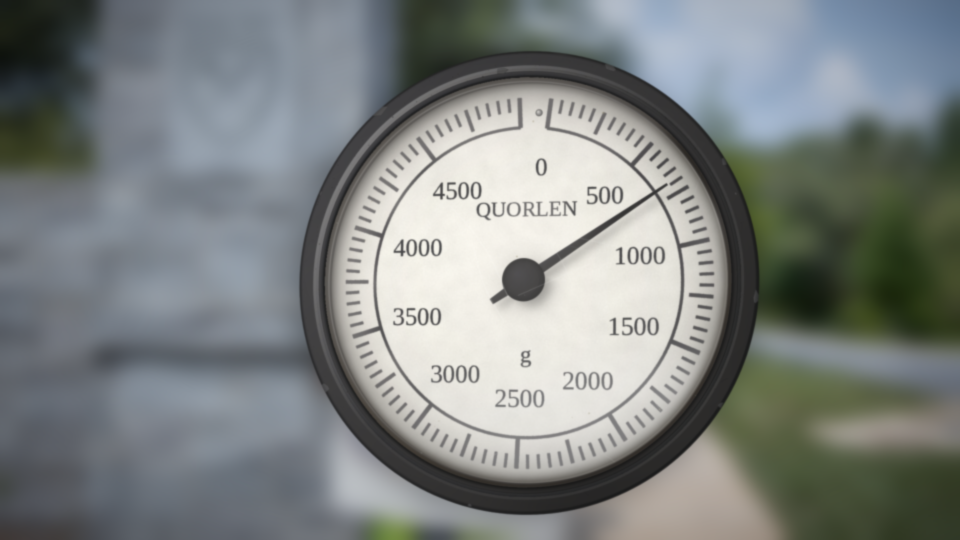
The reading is 700 g
